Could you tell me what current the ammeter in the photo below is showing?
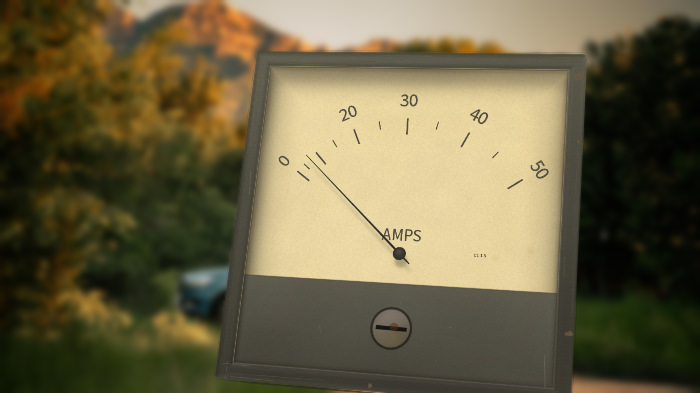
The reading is 7.5 A
